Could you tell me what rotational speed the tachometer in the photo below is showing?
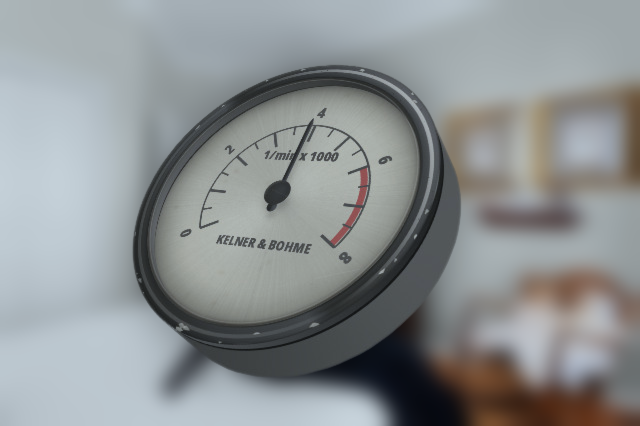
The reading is 4000 rpm
